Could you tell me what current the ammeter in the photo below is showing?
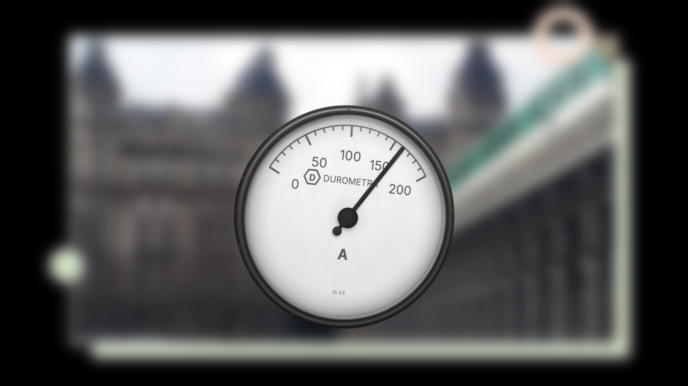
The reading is 160 A
